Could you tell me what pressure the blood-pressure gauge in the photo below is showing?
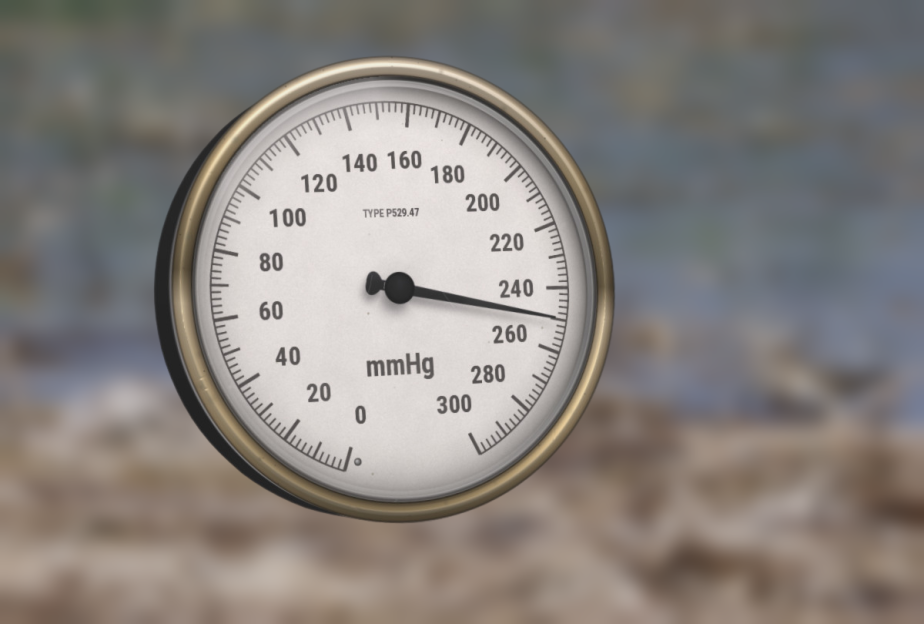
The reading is 250 mmHg
